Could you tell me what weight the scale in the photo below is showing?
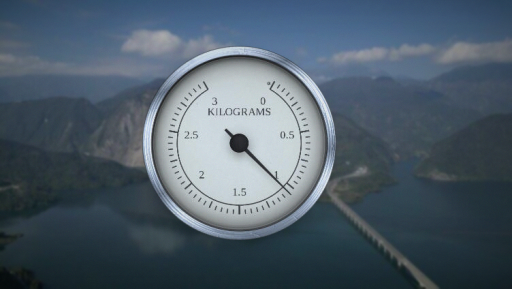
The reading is 1.05 kg
